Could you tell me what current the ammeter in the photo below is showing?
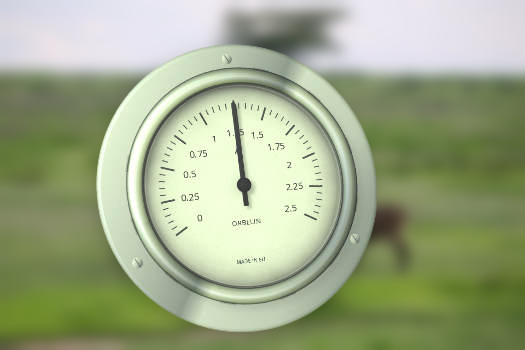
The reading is 1.25 A
